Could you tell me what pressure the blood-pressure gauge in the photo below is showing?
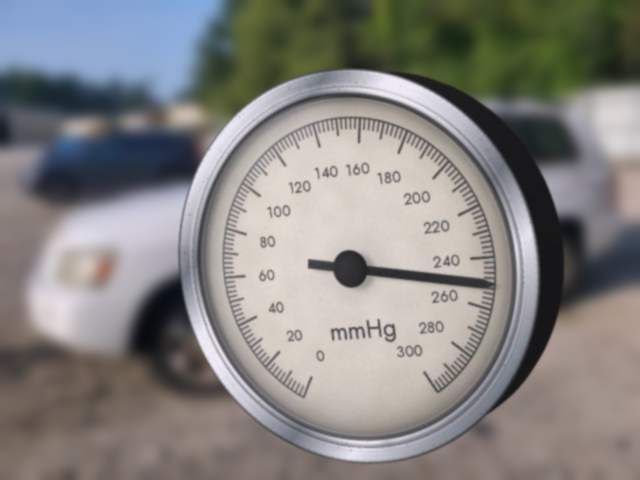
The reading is 250 mmHg
